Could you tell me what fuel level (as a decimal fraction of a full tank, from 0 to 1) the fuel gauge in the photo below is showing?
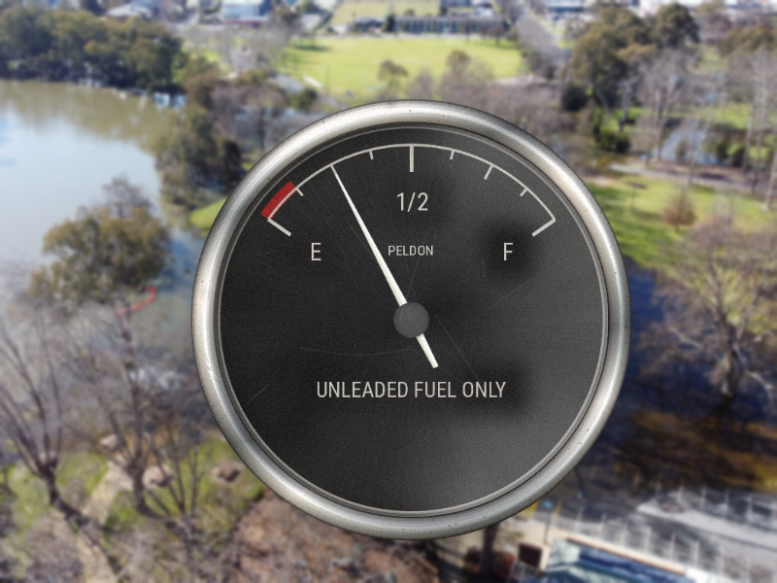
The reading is 0.25
